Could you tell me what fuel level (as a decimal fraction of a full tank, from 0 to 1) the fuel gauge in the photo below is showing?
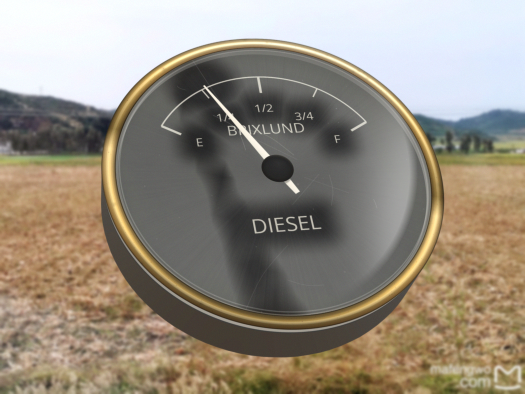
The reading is 0.25
